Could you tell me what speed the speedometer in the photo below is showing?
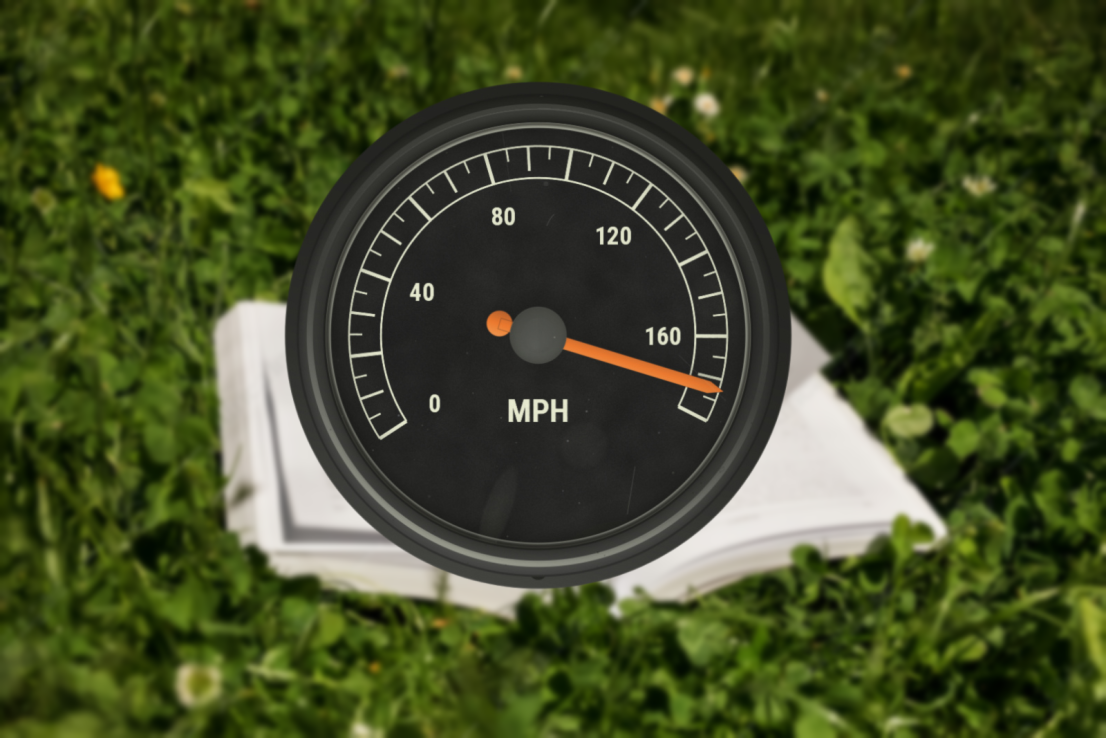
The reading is 172.5 mph
